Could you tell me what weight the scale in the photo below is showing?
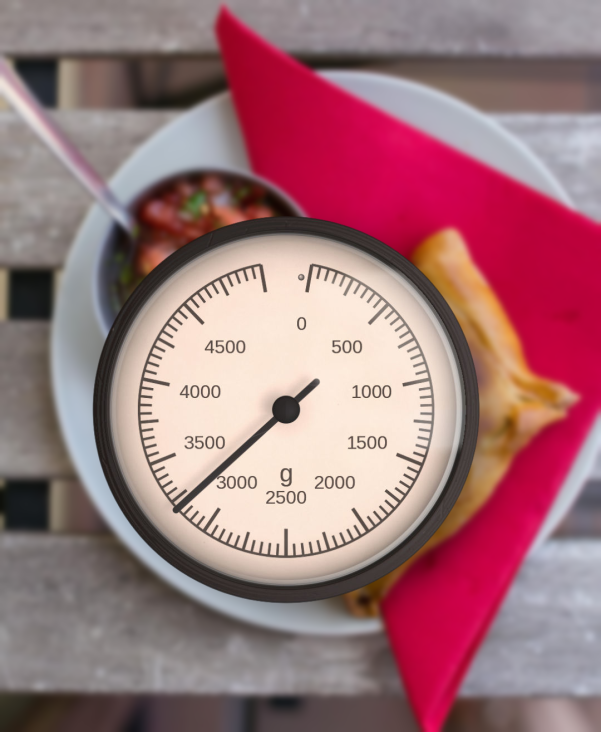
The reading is 3200 g
